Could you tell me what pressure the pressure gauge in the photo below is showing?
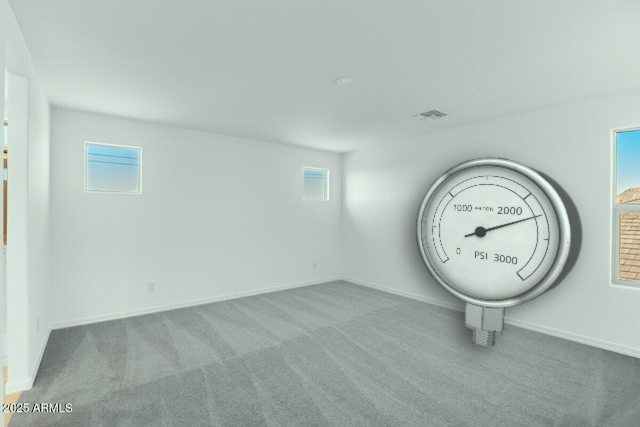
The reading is 2250 psi
